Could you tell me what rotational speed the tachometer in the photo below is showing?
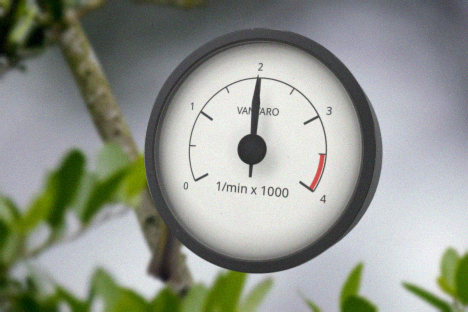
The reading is 2000 rpm
